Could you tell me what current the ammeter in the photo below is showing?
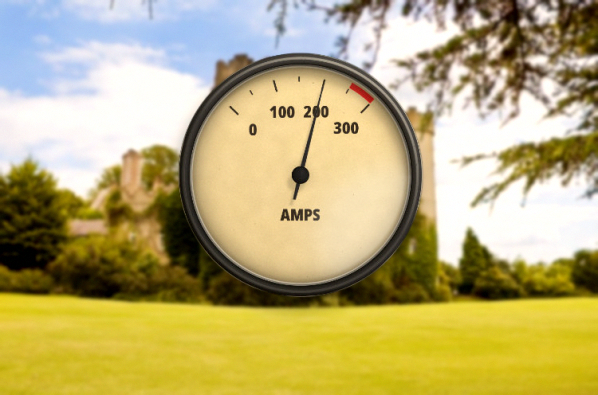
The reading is 200 A
